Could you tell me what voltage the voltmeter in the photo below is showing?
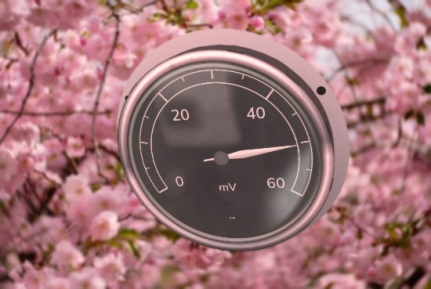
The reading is 50 mV
